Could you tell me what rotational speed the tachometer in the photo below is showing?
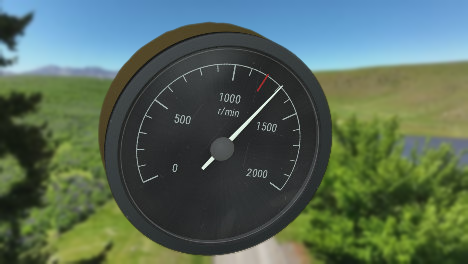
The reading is 1300 rpm
